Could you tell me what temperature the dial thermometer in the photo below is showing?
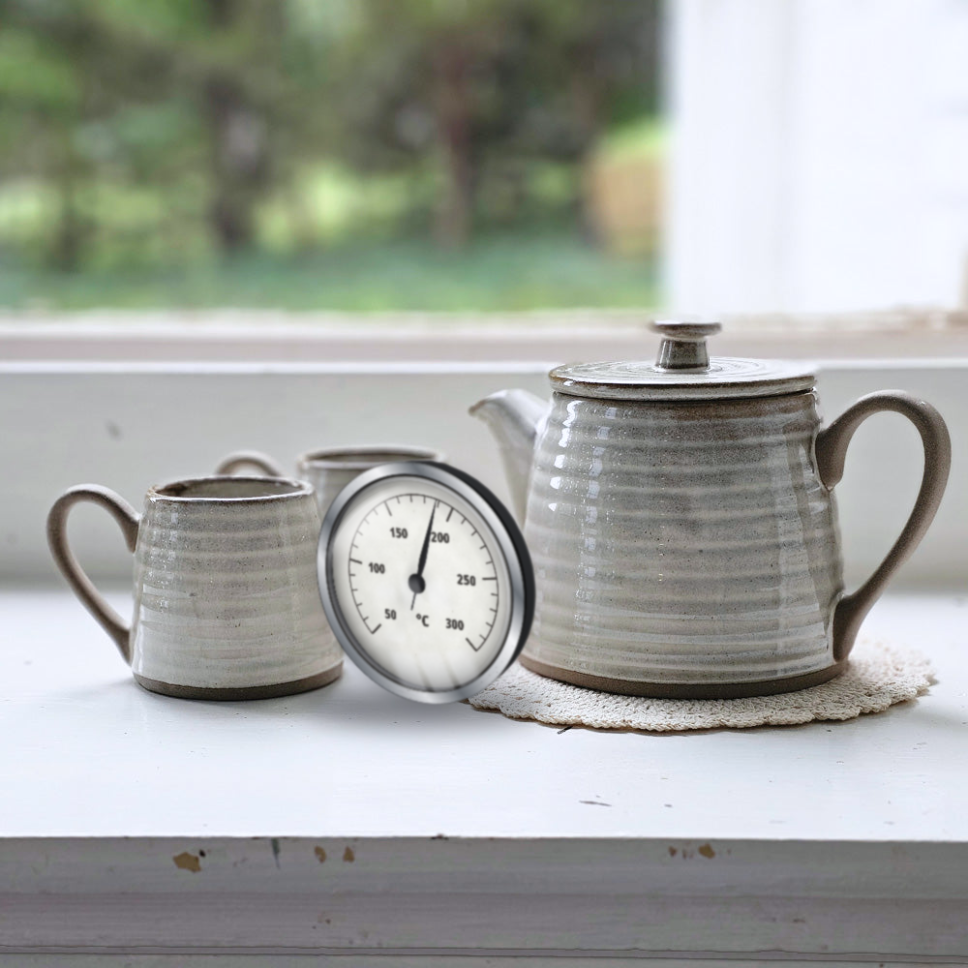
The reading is 190 °C
